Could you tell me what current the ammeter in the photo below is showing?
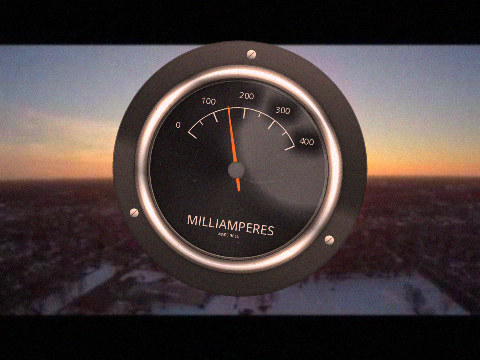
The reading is 150 mA
